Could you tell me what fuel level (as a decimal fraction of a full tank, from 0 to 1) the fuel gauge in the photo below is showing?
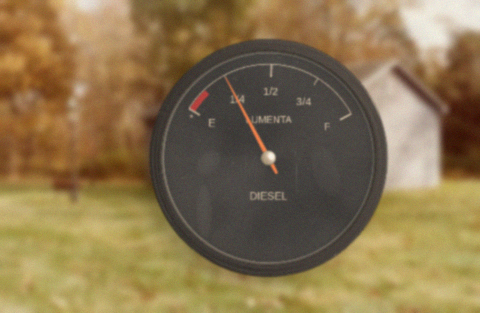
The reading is 0.25
